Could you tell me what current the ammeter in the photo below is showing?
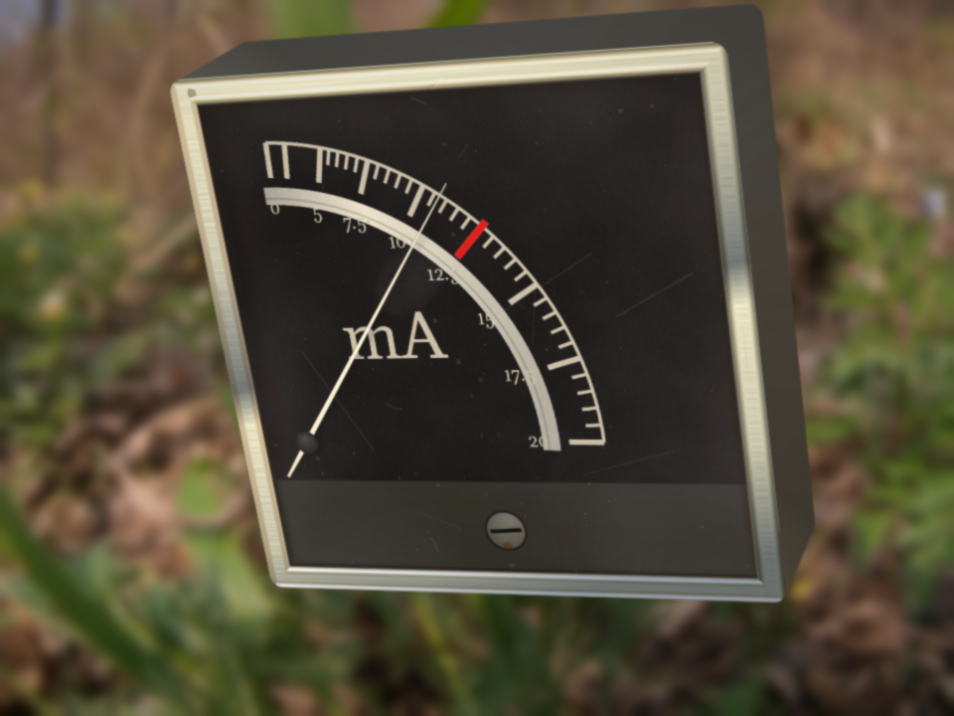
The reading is 10.75 mA
